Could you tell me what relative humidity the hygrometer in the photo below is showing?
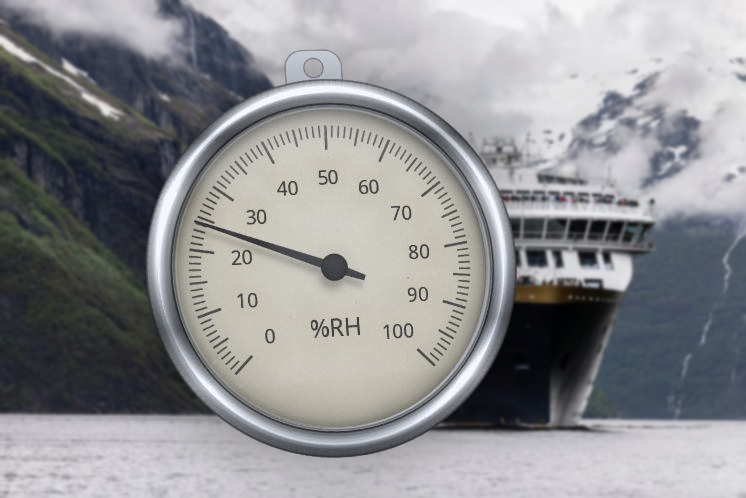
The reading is 24 %
